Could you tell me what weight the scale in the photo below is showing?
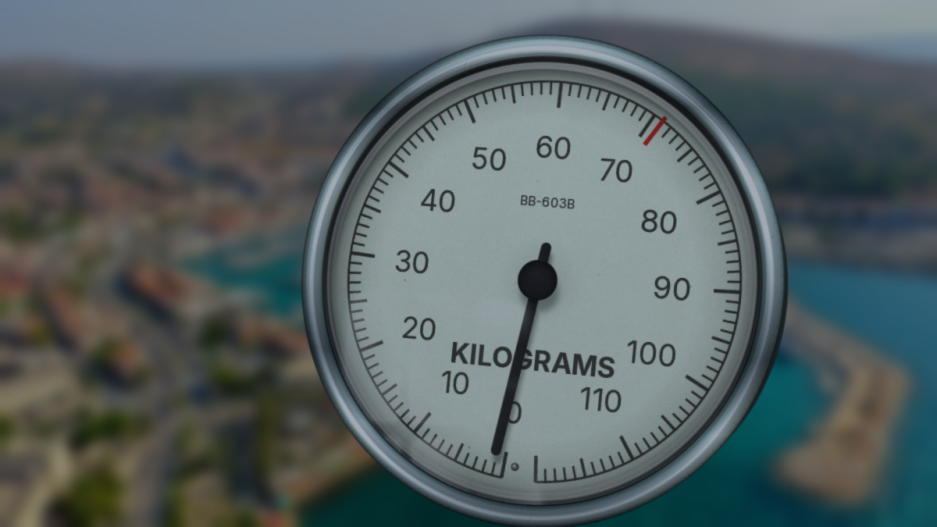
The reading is 1 kg
